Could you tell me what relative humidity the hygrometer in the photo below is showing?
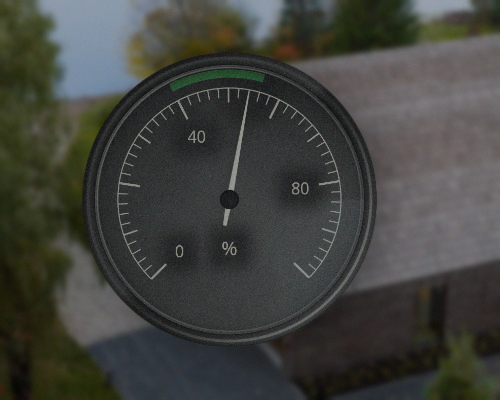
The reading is 54 %
